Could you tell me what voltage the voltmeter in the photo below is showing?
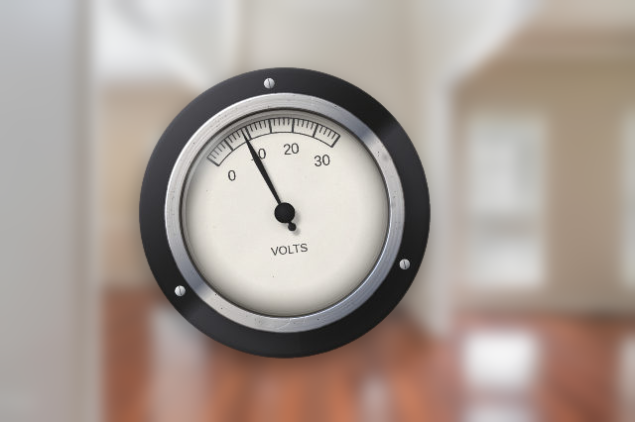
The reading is 9 V
